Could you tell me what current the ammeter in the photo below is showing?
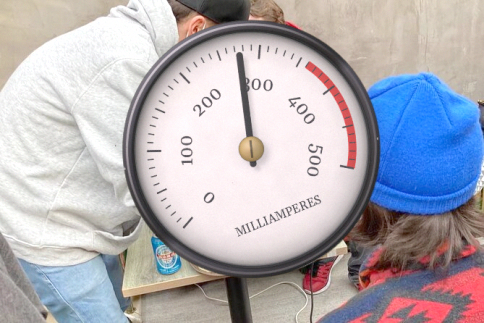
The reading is 275 mA
